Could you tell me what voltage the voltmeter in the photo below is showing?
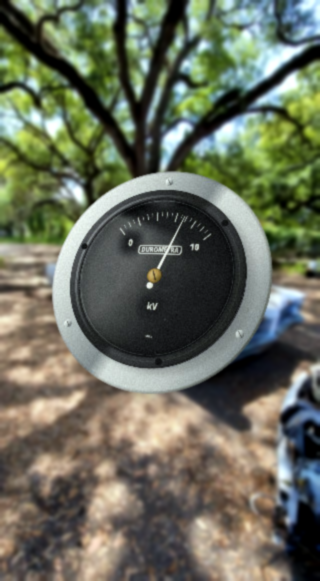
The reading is 7 kV
